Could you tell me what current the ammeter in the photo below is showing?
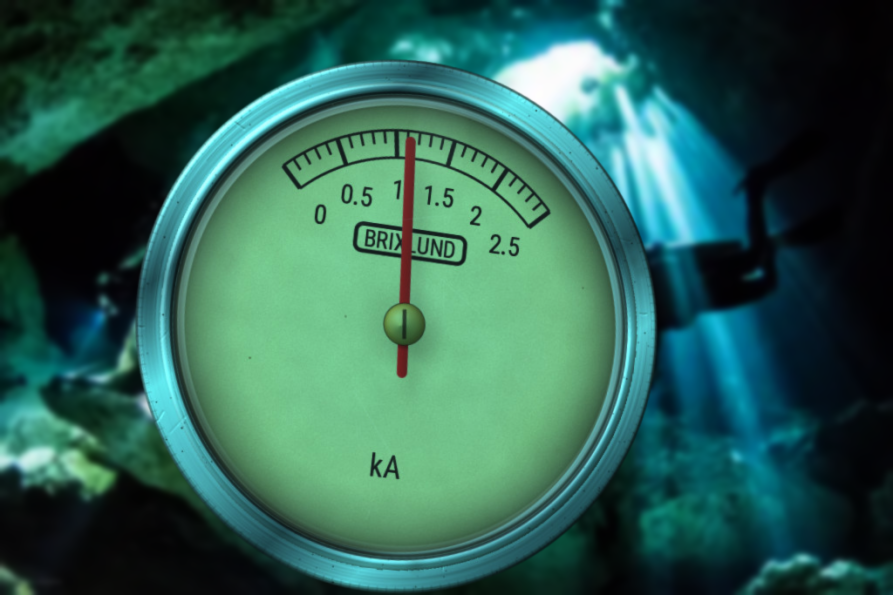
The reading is 1.1 kA
